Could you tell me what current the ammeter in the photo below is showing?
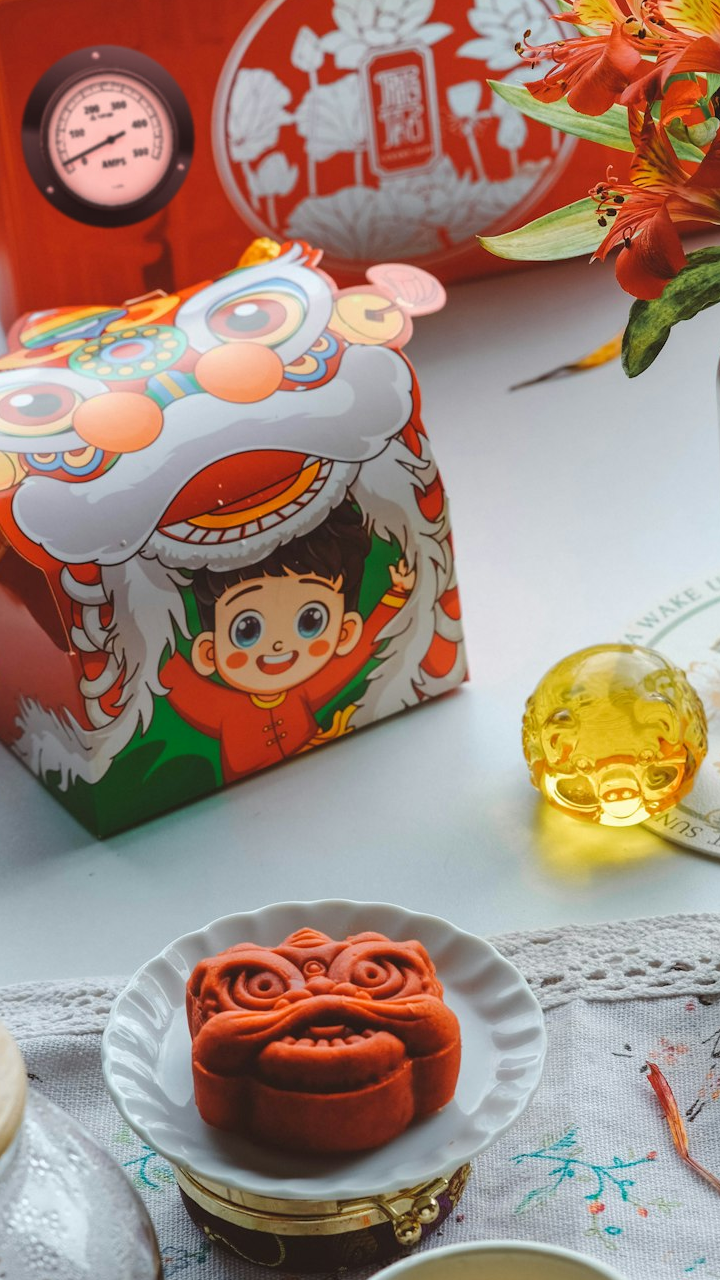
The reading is 25 A
